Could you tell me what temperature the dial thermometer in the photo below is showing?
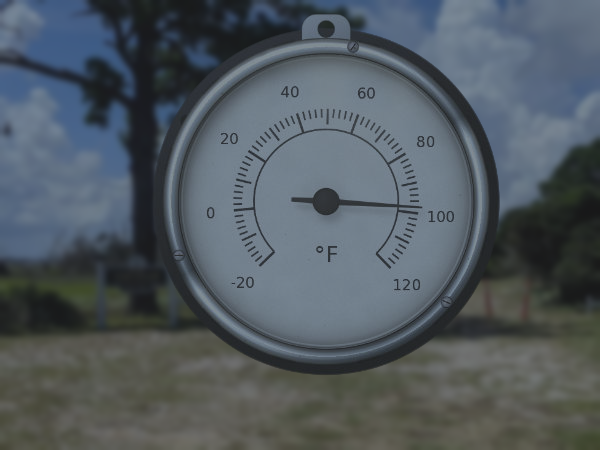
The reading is 98 °F
